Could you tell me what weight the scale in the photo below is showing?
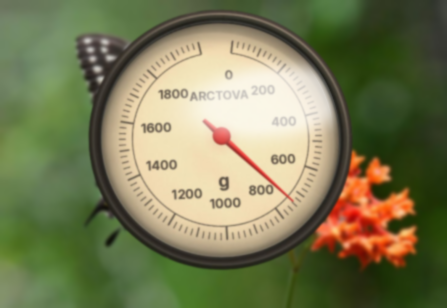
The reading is 740 g
